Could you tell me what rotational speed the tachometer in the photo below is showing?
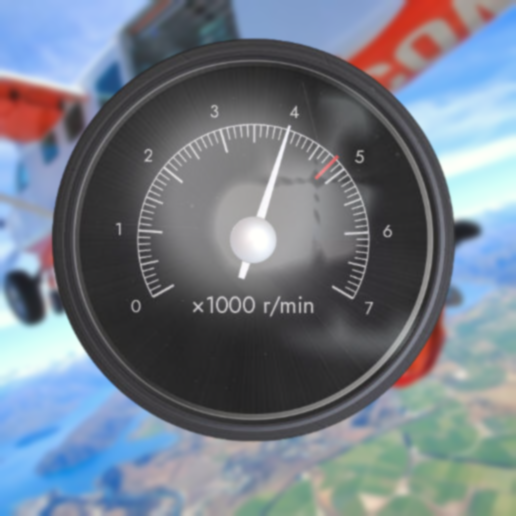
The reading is 4000 rpm
